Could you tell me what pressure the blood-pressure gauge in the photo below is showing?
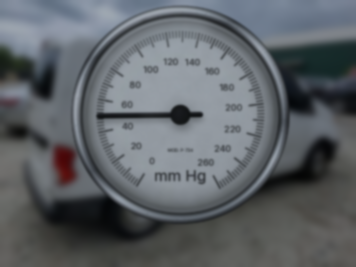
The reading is 50 mmHg
